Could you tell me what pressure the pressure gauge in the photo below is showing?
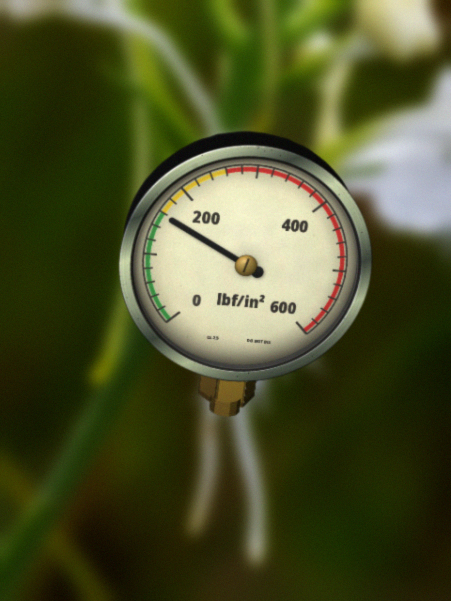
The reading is 160 psi
